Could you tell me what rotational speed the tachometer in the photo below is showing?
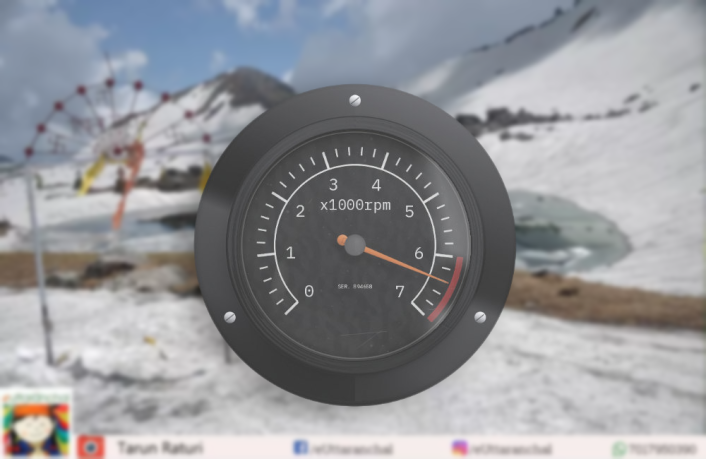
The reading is 6400 rpm
